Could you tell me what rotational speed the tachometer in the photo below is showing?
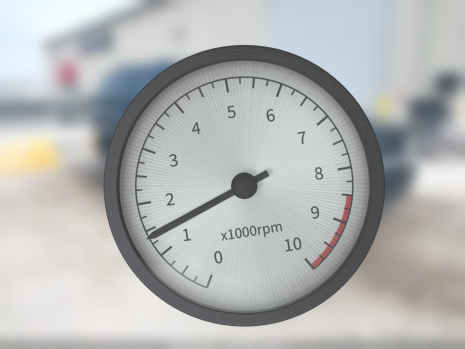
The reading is 1375 rpm
